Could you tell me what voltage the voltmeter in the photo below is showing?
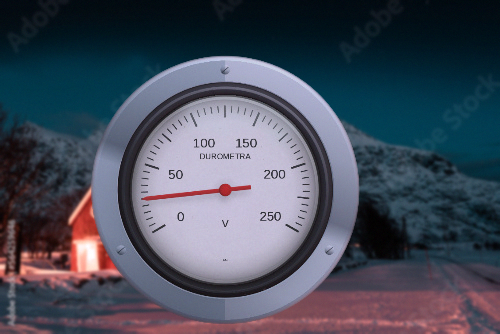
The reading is 25 V
